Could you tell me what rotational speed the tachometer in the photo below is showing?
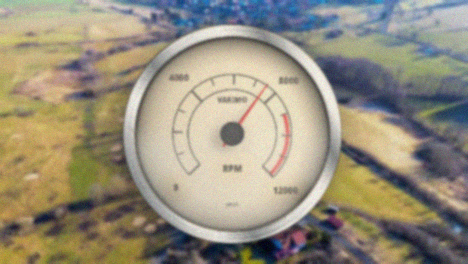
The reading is 7500 rpm
